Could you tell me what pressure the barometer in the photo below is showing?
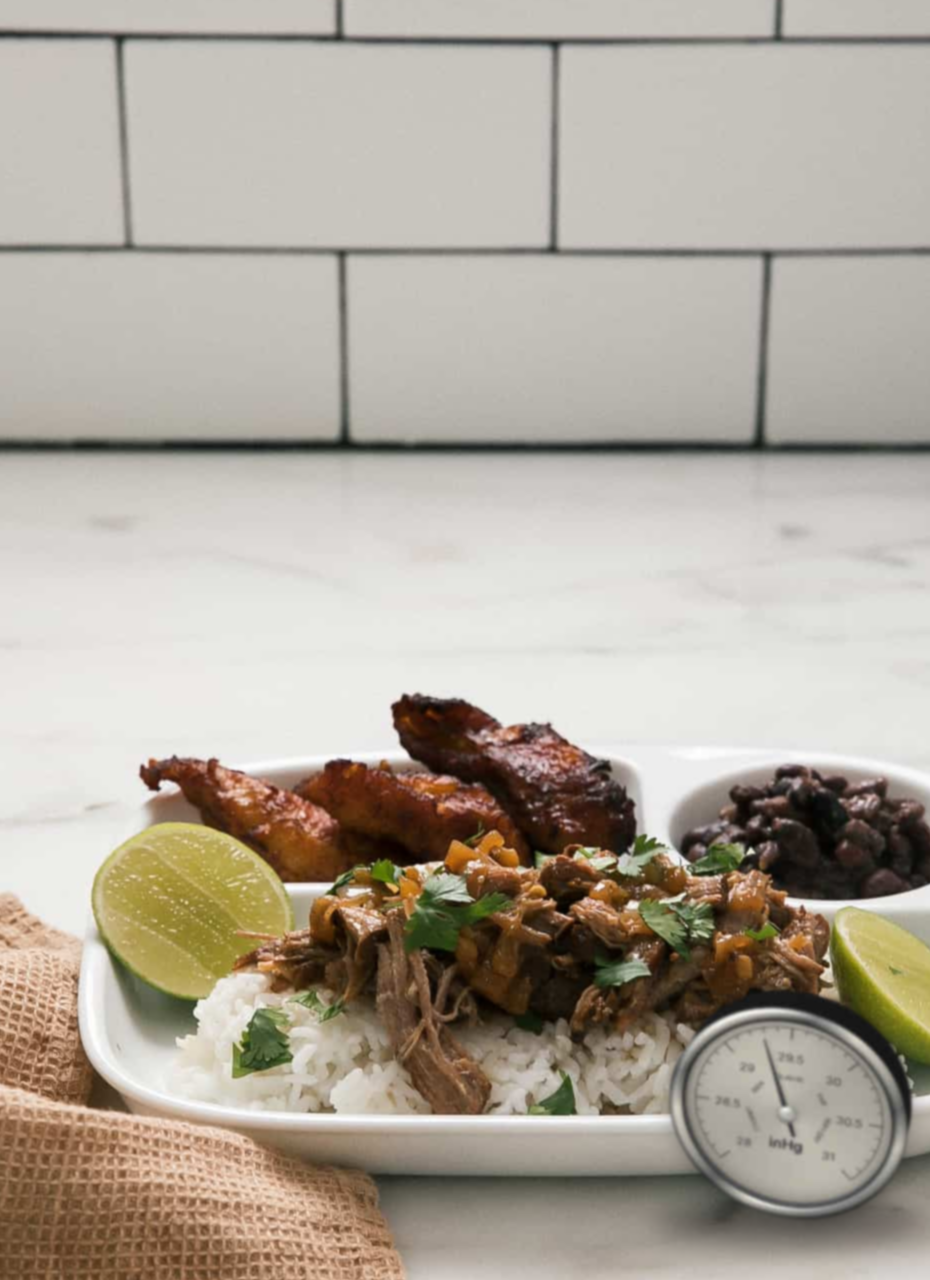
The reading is 29.3 inHg
